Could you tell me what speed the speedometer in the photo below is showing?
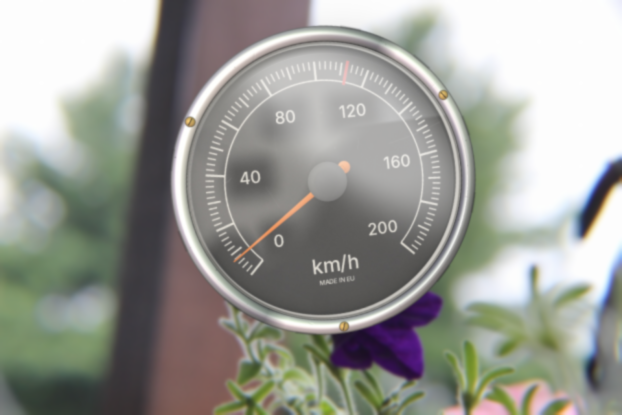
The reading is 8 km/h
